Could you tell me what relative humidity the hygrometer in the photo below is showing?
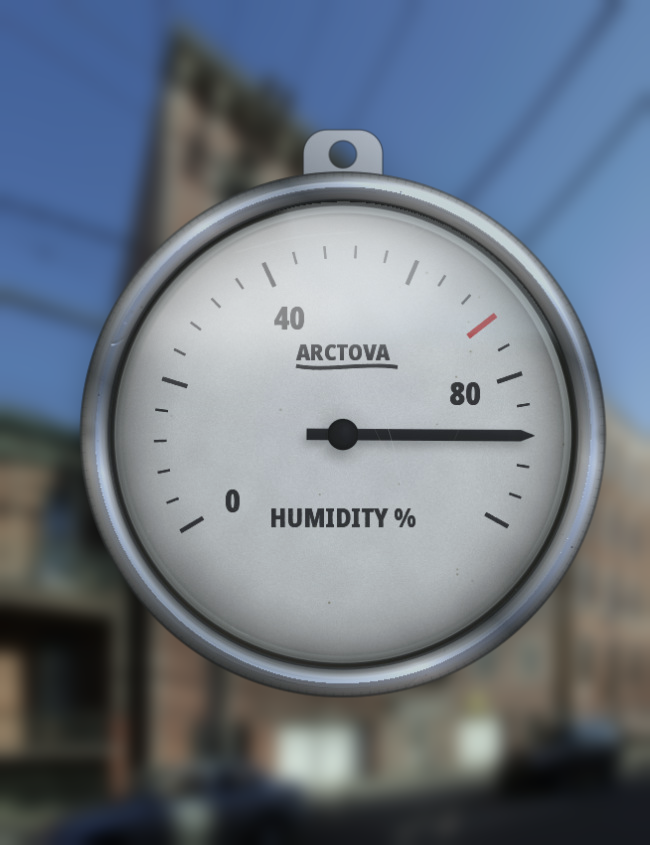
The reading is 88 %
